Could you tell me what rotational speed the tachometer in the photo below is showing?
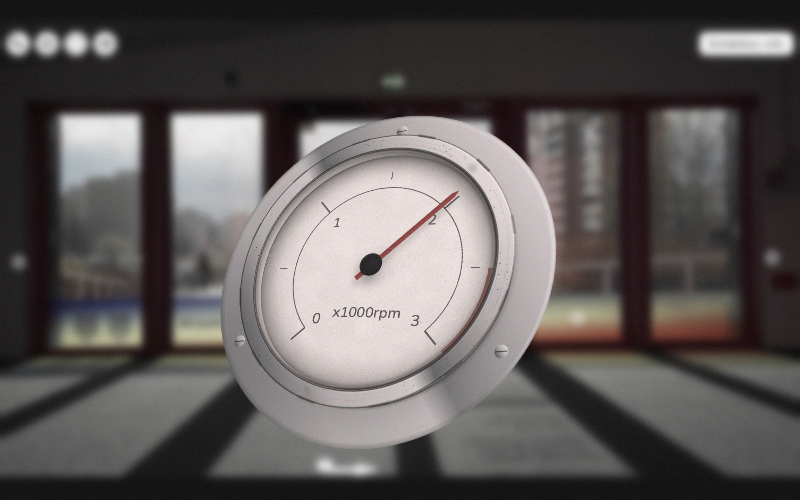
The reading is 2000 rpm
